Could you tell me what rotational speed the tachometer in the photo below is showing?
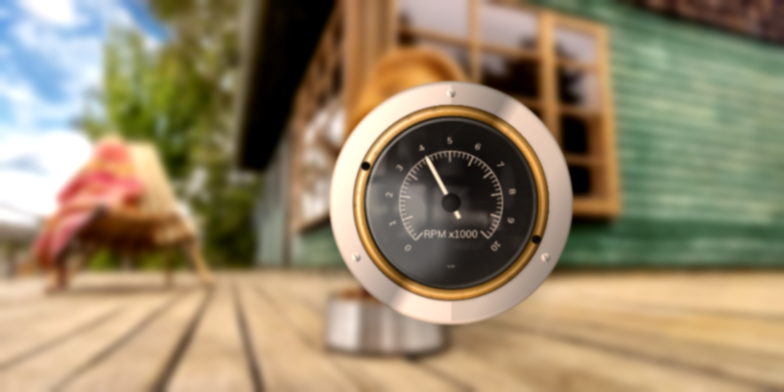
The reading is 4000 rpm
